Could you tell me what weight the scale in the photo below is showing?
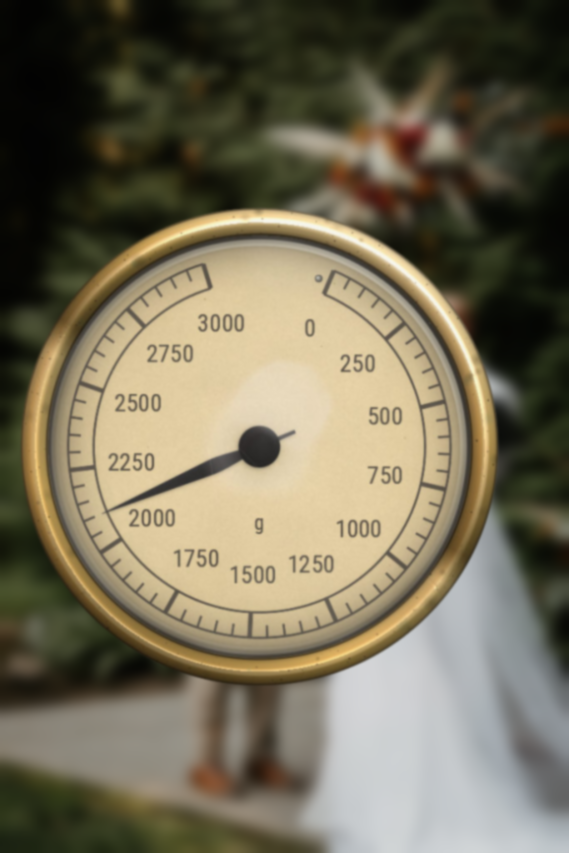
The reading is 2100 g
